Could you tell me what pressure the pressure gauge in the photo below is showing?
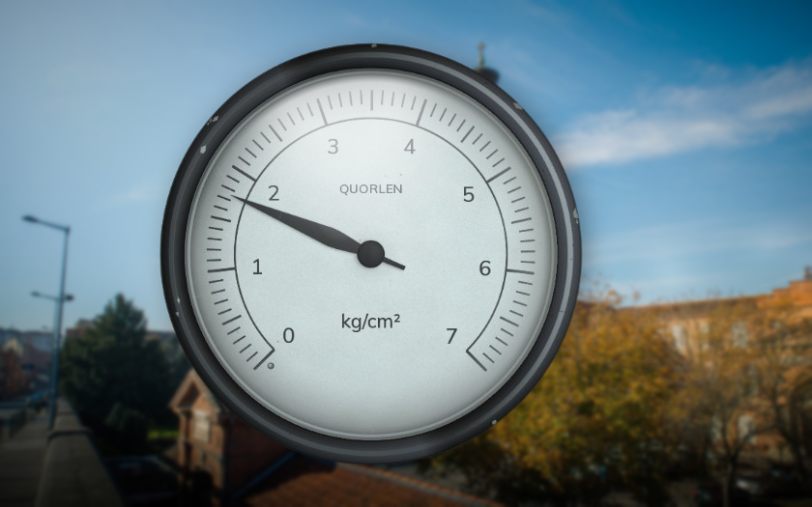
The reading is 1.75 kg/cm²
